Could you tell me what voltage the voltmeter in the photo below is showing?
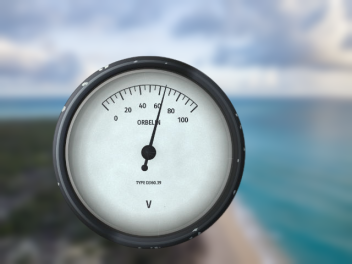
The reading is 65 V
